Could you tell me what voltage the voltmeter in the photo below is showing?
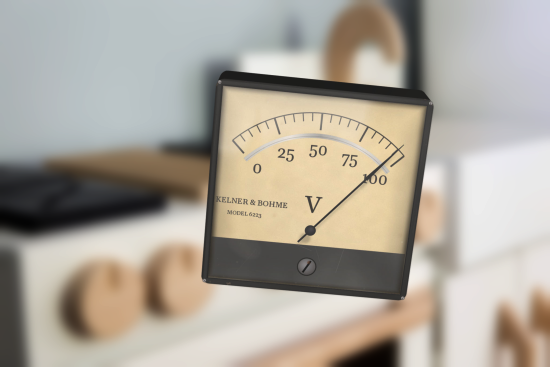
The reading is 95 V
